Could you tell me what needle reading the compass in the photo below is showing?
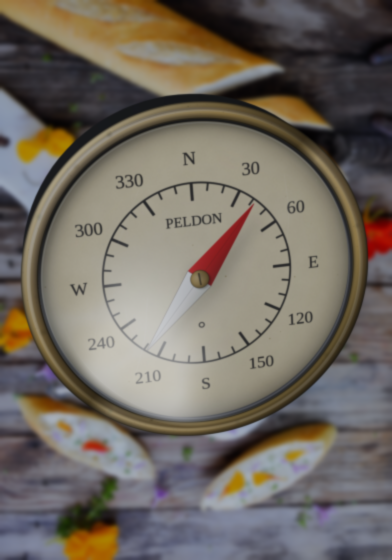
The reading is 40 °
